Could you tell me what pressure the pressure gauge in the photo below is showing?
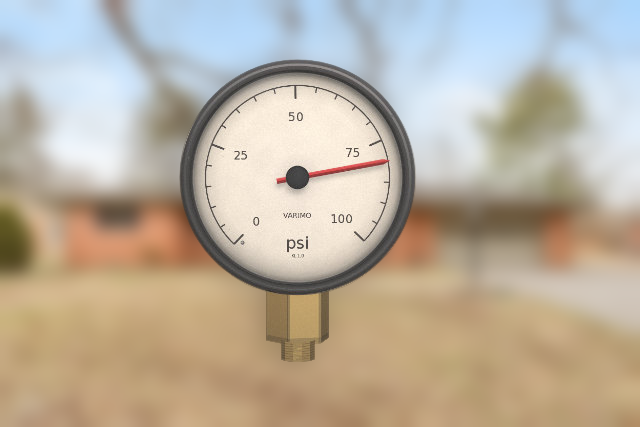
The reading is 80 psi
